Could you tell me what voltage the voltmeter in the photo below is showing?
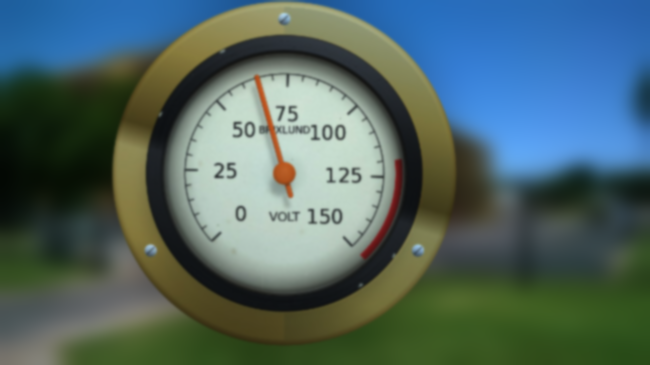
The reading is 65 V
